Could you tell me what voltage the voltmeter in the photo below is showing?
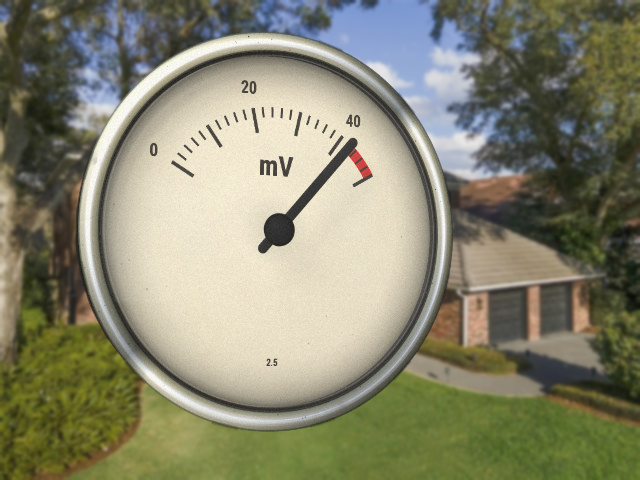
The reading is 42 mV
